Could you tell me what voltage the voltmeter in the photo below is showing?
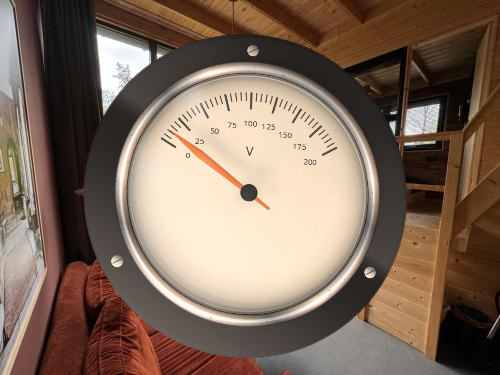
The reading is 10 V
